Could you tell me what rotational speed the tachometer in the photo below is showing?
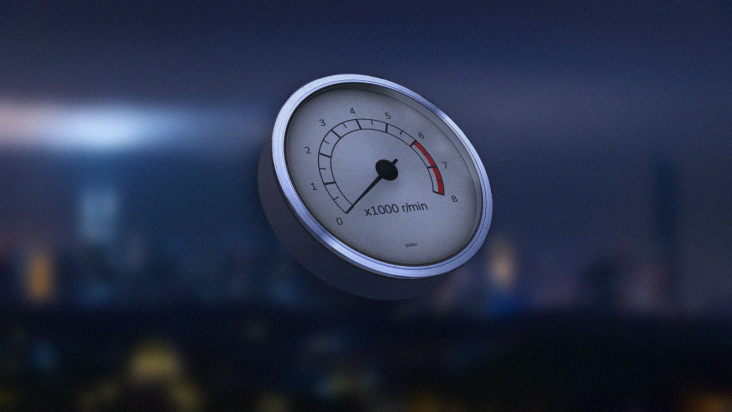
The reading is 0 rpm
